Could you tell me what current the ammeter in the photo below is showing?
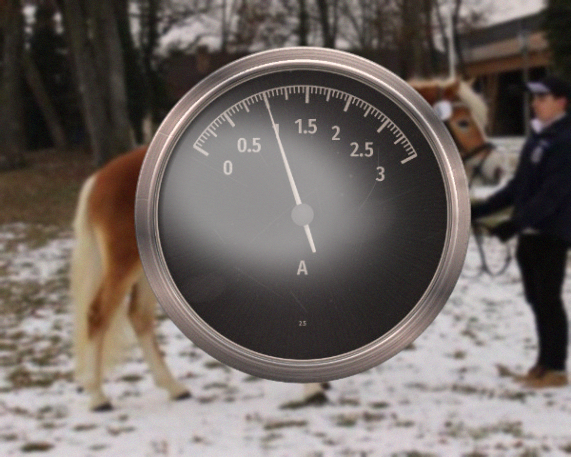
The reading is 1 A
